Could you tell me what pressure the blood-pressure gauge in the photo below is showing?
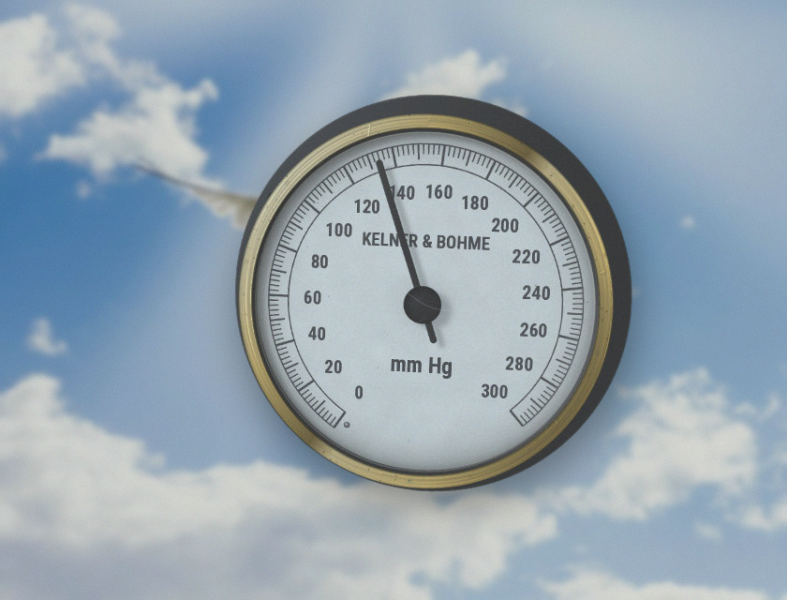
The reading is 134 mmHg
